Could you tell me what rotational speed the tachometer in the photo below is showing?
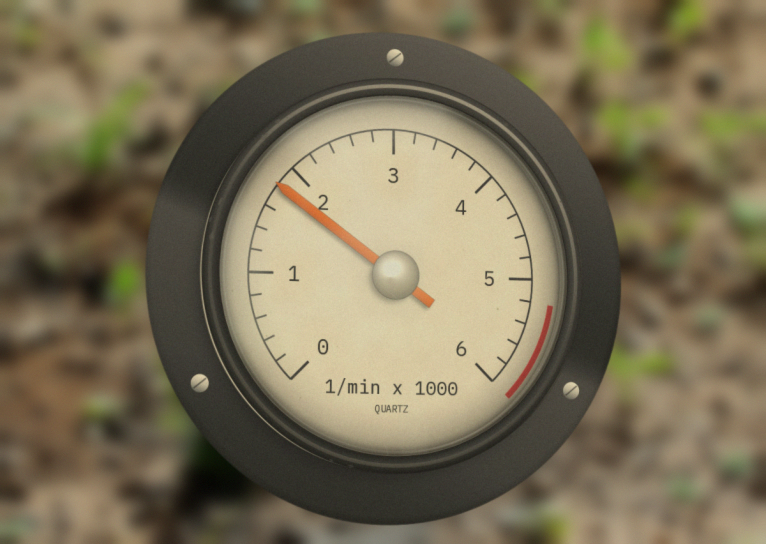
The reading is 1800 rpm
